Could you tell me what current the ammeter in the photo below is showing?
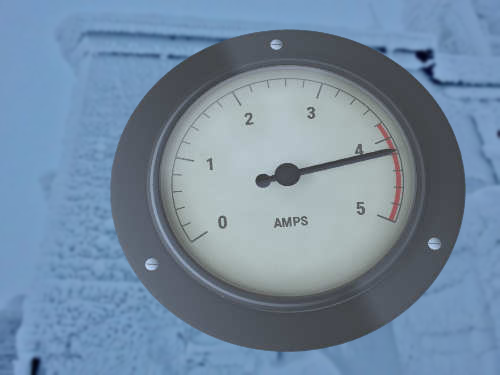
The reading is 4.2 A
